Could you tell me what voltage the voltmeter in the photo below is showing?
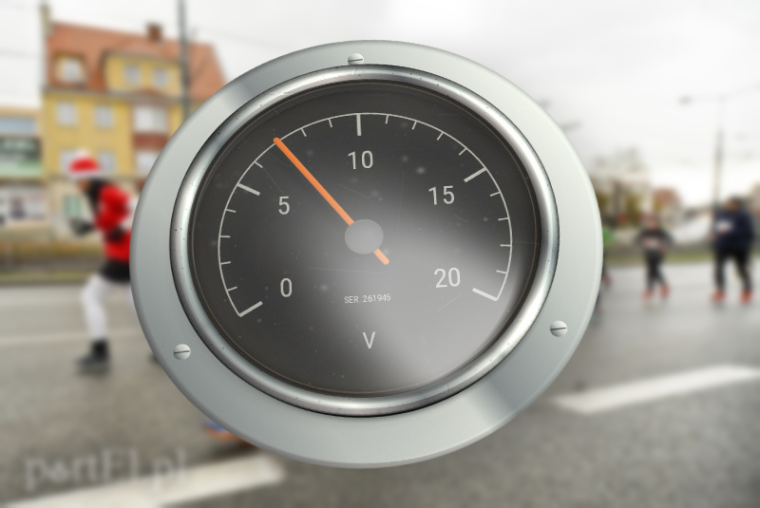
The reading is 7 V
